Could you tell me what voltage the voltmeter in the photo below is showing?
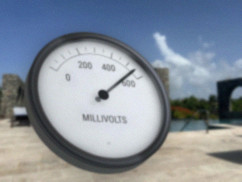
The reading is 550 mV
